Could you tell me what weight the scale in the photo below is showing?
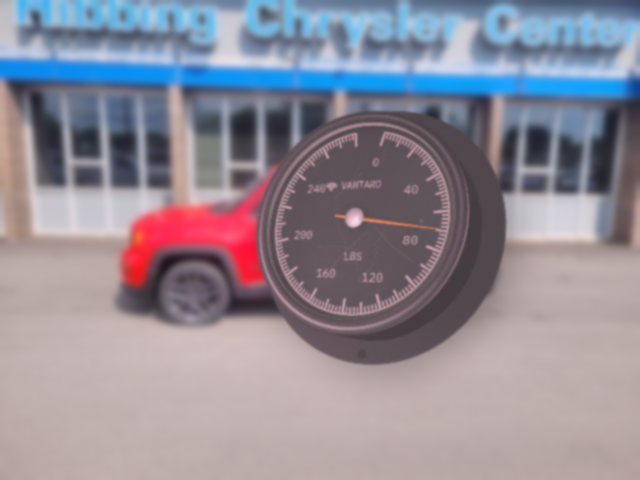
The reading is 70 lb
